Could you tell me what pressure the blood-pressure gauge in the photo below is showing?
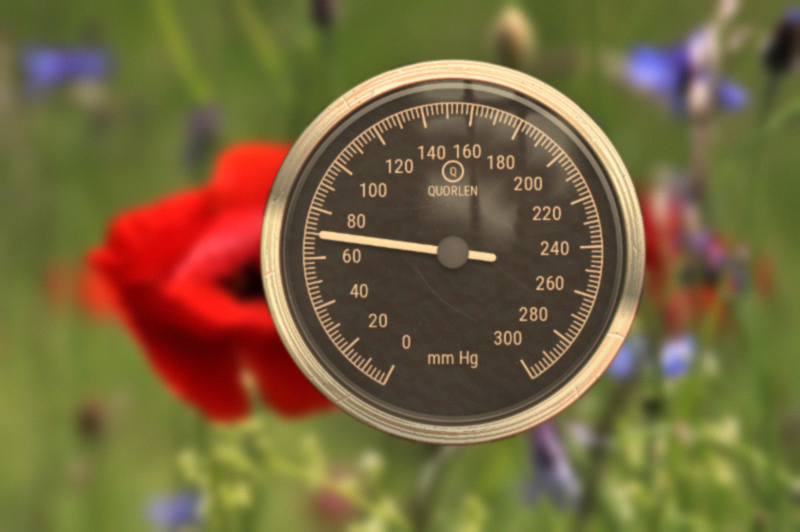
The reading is 70 mmHg
